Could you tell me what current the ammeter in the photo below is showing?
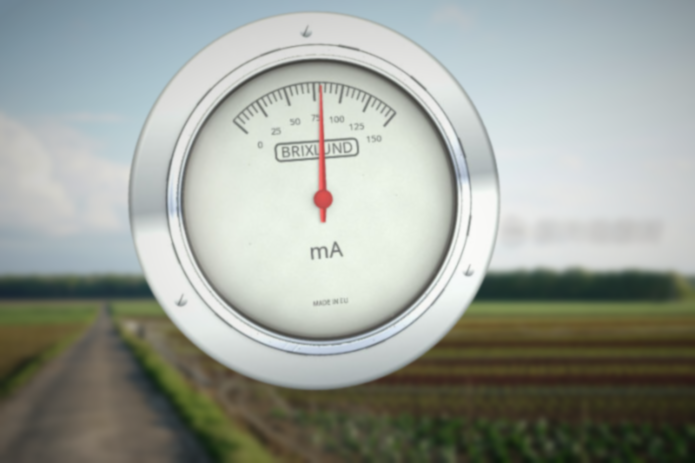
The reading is 80 mA
